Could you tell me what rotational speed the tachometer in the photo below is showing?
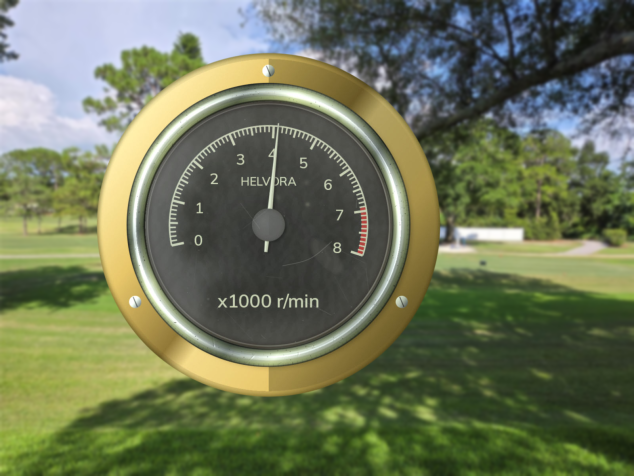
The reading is 4100 rpm
